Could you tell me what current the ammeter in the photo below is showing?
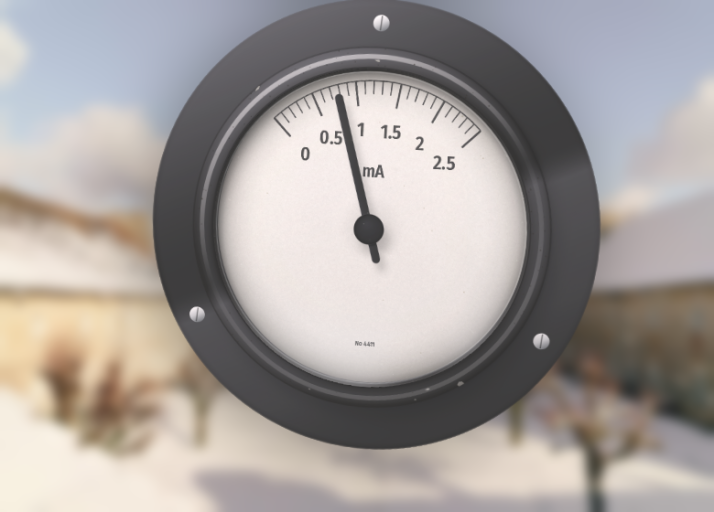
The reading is 0.8 mA
